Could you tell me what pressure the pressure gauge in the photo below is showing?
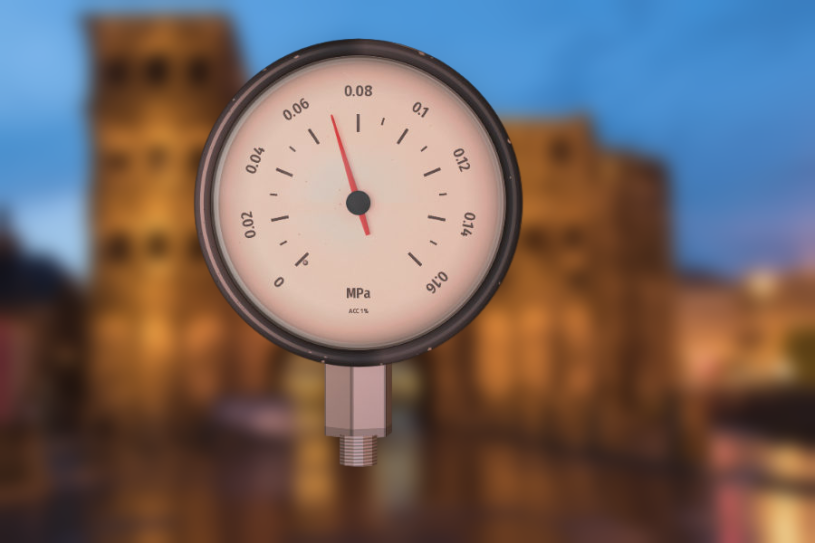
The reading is 0.07 MPa
